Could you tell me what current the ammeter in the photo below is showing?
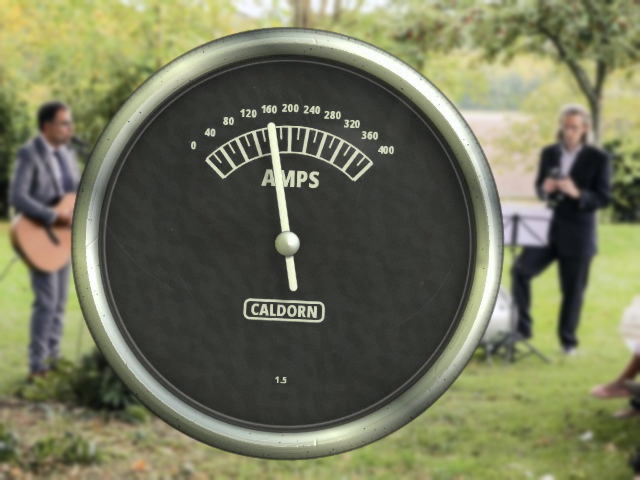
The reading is 160 A
